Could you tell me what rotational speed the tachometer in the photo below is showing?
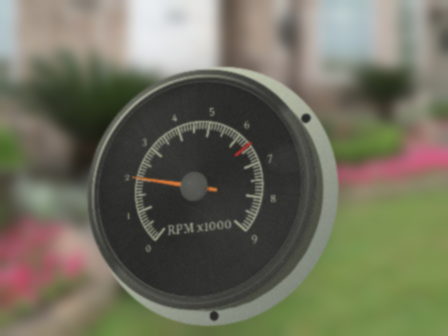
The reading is 2000 rpm
